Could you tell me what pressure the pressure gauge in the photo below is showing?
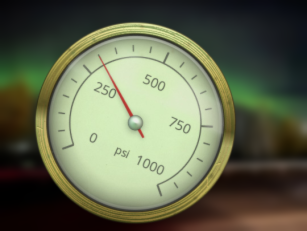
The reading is 300 psi
